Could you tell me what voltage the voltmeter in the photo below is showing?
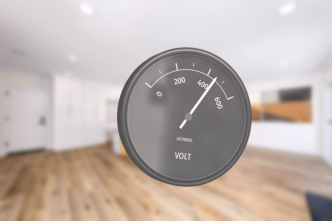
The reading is 450 V
